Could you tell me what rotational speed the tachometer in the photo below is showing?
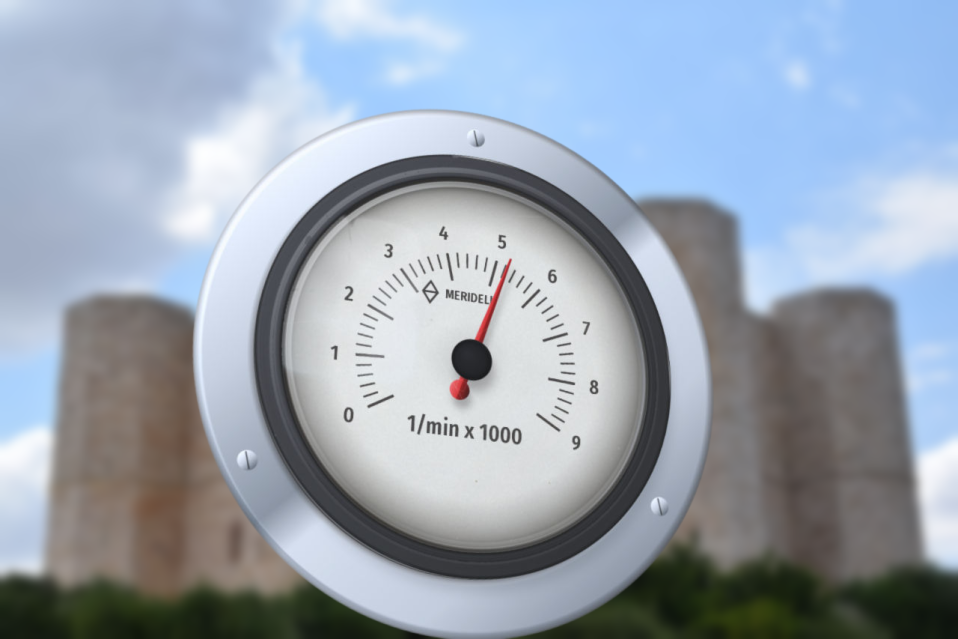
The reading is 5200 rpm
